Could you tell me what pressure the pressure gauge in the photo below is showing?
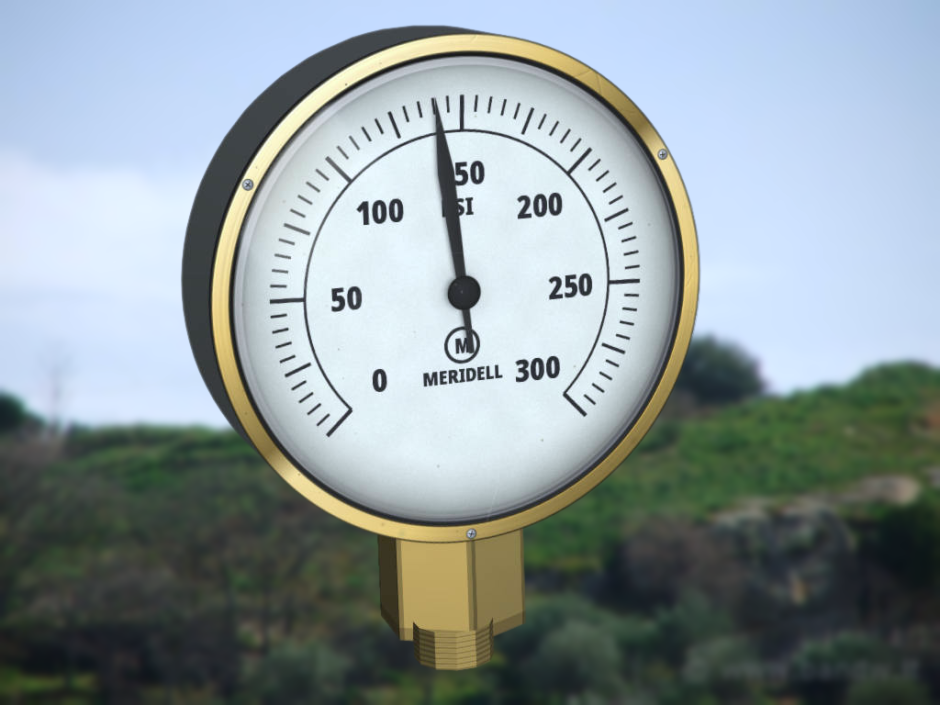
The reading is 140 psi
